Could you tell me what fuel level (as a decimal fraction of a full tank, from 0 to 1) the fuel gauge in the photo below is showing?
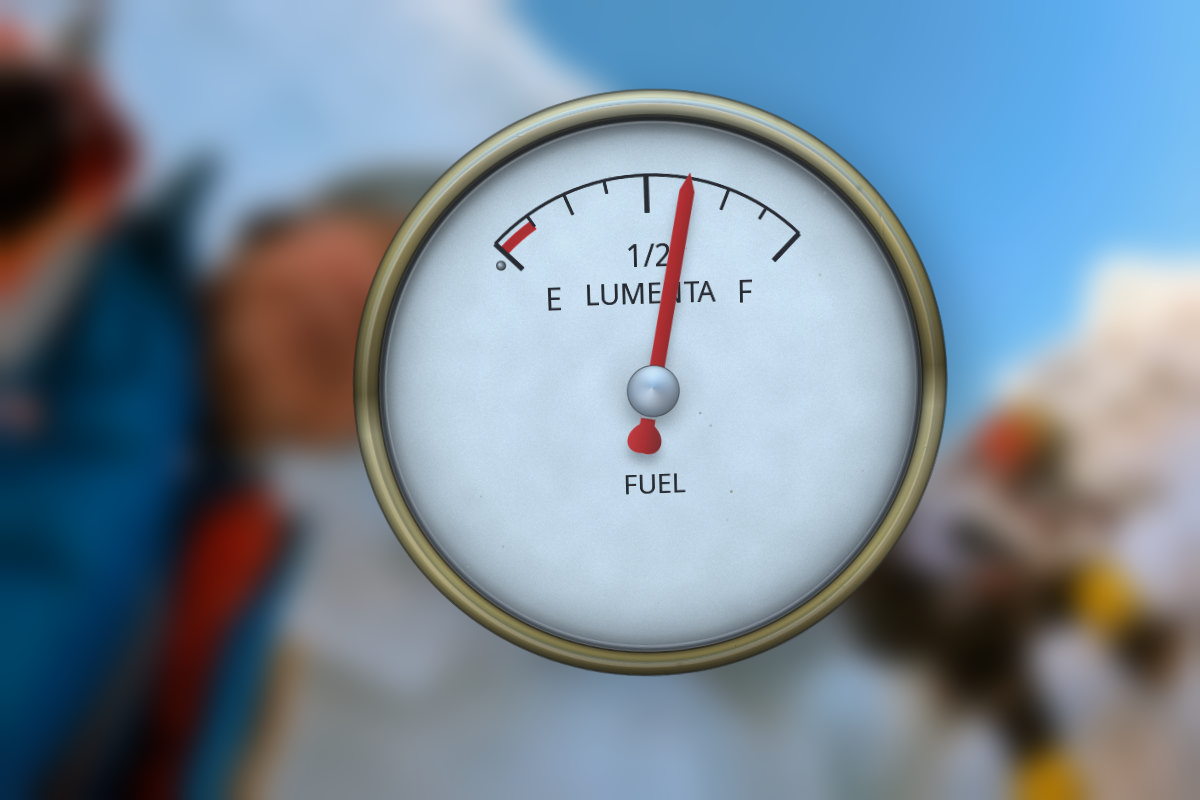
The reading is 0.625
